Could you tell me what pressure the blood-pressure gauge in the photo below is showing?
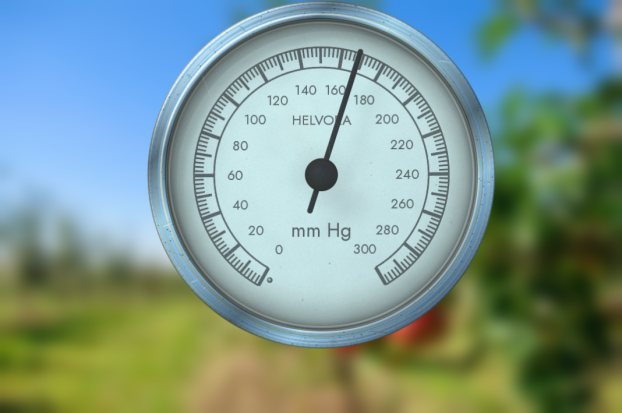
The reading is 168 mmHg
